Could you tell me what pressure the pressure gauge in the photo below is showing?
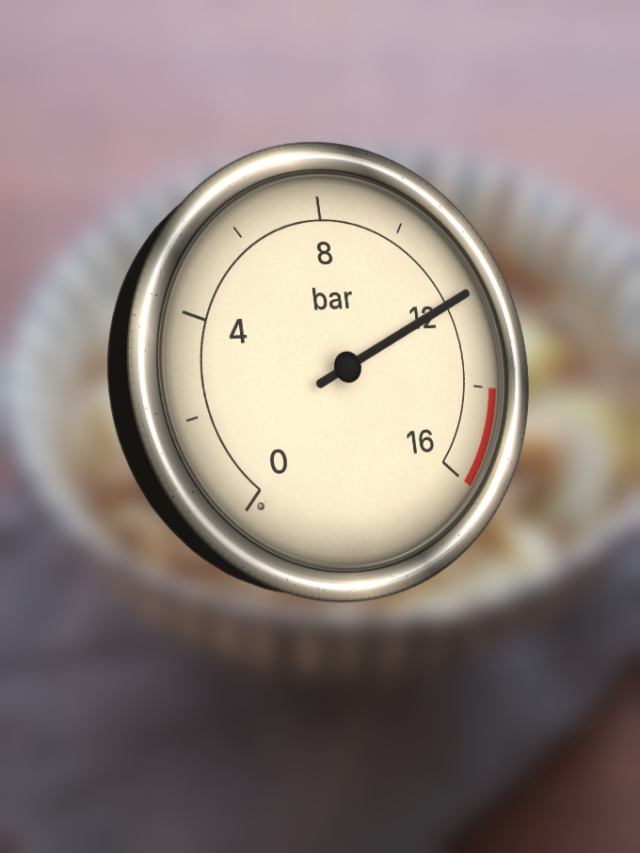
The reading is 12 bar
